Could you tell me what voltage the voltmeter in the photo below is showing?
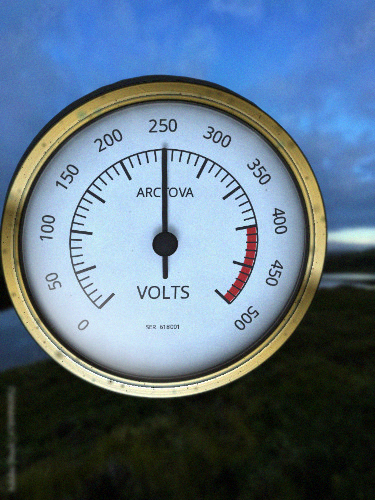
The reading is 250 V
